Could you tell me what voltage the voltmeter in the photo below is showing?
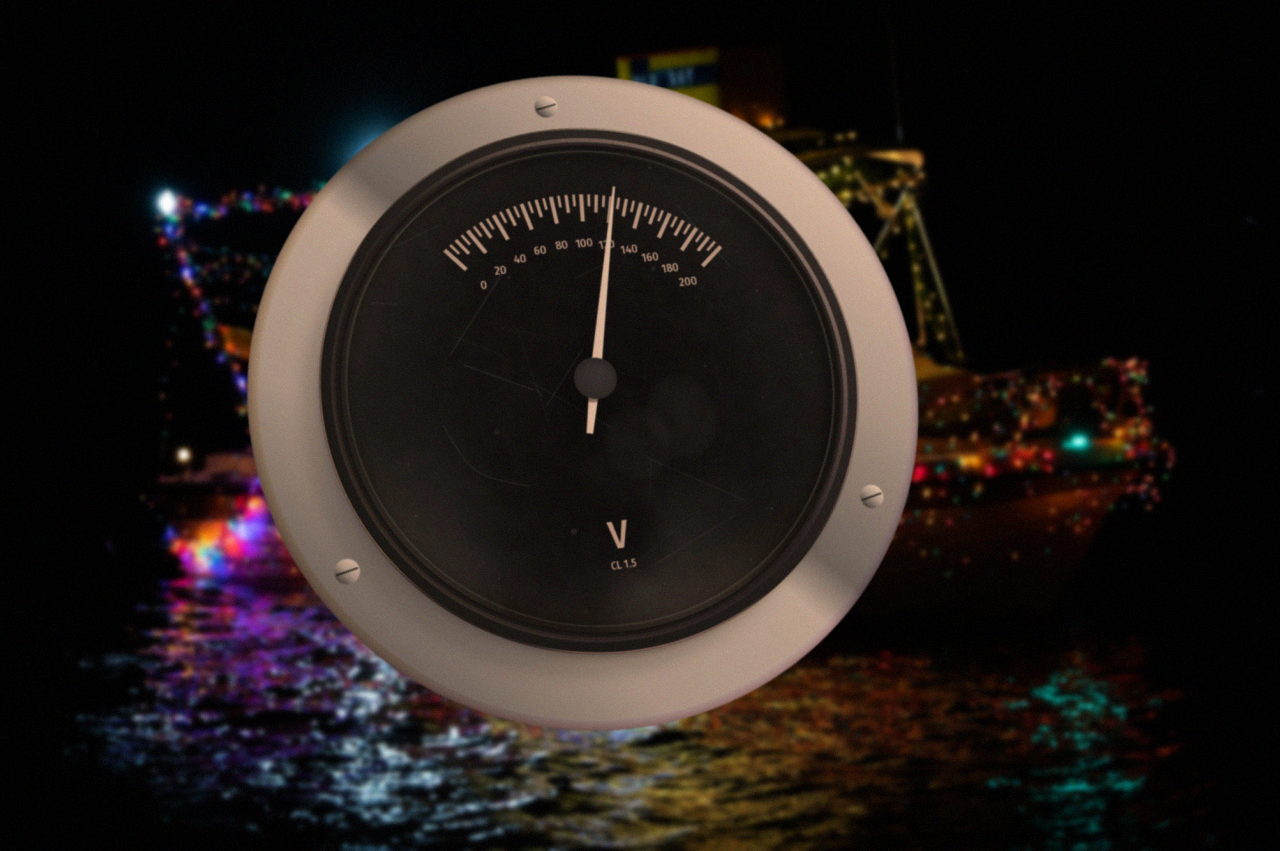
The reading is 120 V
